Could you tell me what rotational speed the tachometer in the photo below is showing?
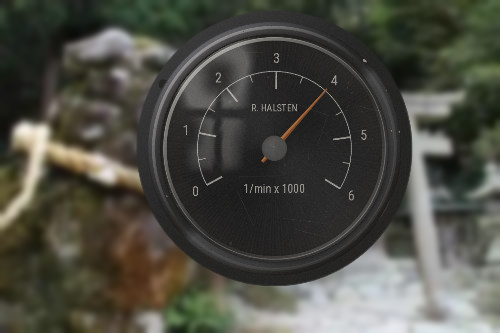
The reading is 4000 rpm
